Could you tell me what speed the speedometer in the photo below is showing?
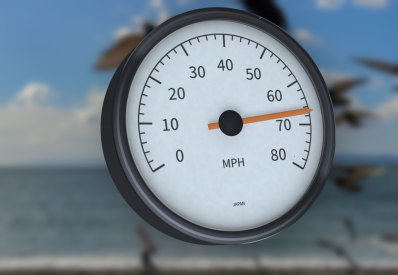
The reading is 67 mph
